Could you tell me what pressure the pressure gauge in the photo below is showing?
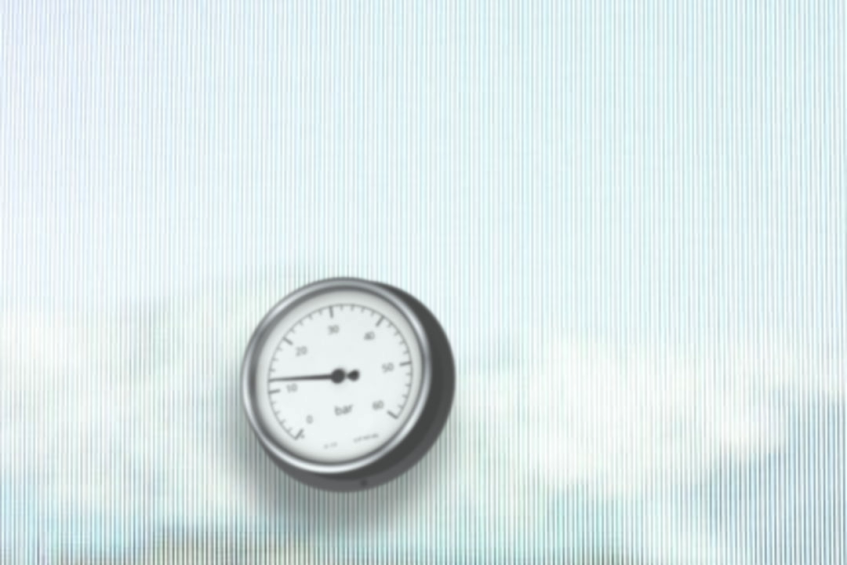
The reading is 12 bar
